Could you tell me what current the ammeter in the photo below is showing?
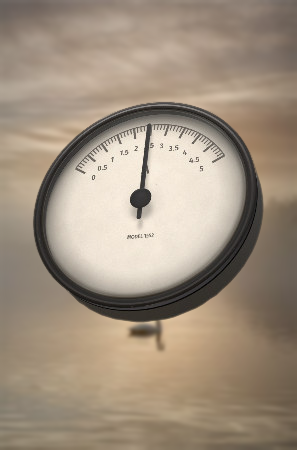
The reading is 2.5 A
